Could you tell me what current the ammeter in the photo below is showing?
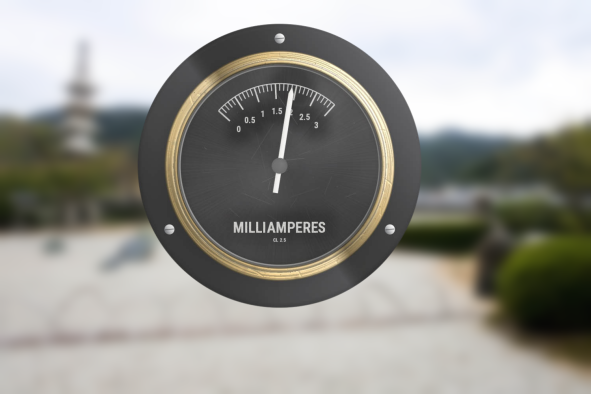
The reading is 1.9 mA
